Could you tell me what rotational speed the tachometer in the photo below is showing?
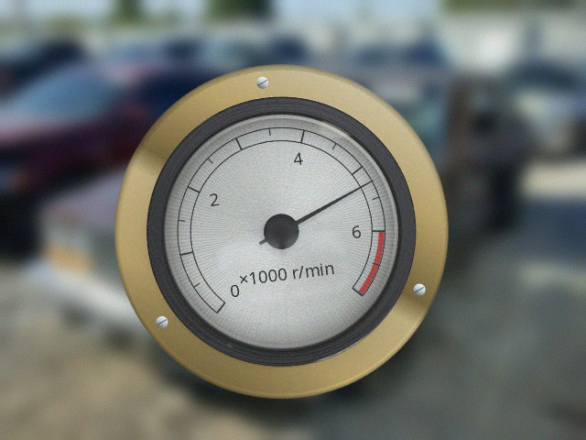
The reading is 5250 rpm
